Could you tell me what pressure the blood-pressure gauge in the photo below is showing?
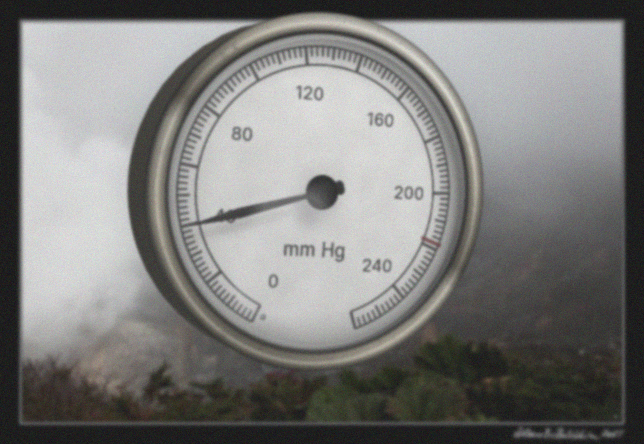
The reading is 40 mmHg
